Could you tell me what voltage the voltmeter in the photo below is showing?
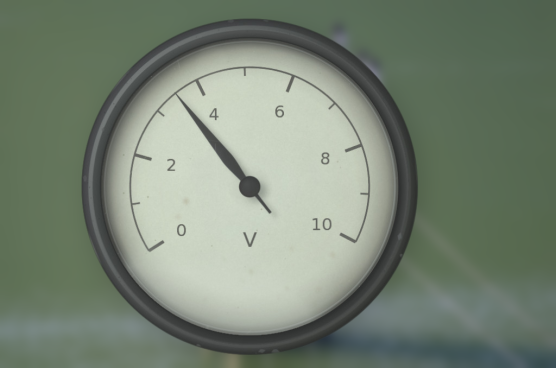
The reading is 3.5 V
